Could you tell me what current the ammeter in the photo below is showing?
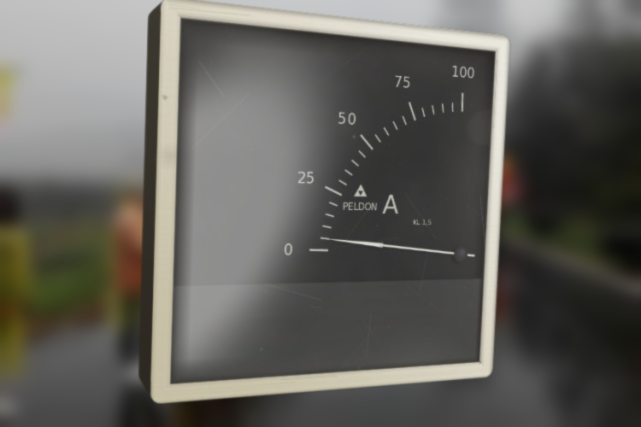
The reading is 5 A
